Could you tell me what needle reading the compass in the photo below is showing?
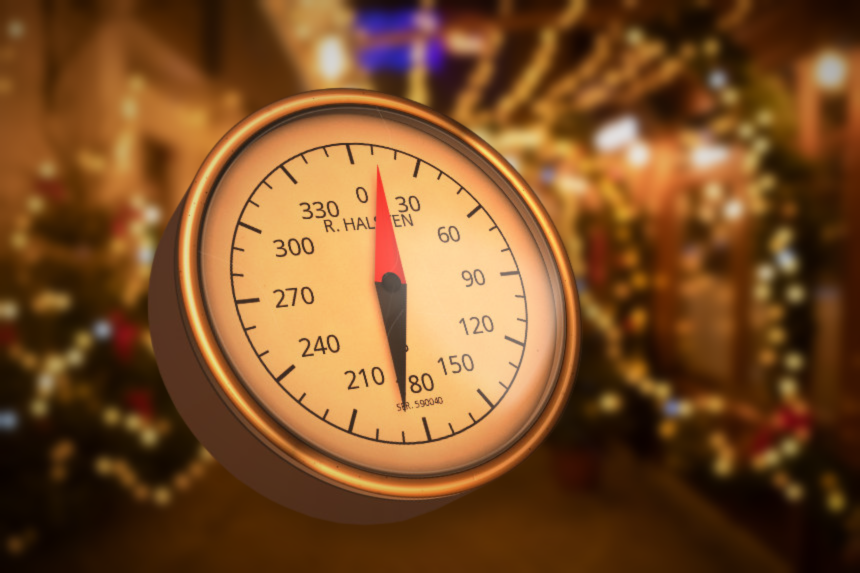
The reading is 10 °
